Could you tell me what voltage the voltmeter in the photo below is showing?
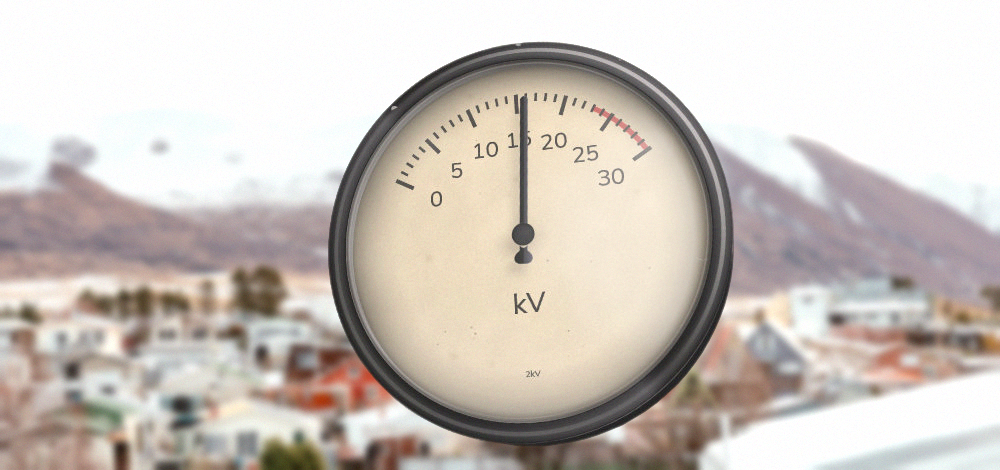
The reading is 16 kV
